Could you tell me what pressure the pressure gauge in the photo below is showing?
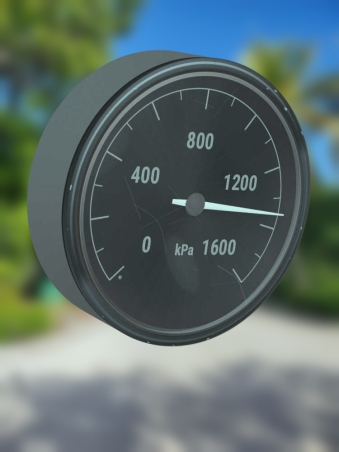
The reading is 1350 kPa
